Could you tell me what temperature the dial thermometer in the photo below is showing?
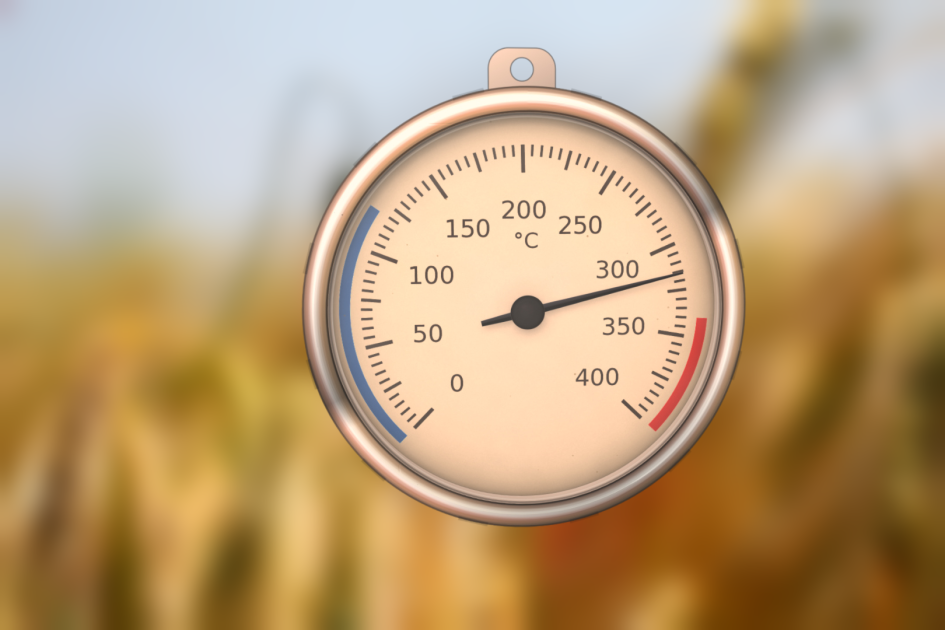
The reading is 315 °C
